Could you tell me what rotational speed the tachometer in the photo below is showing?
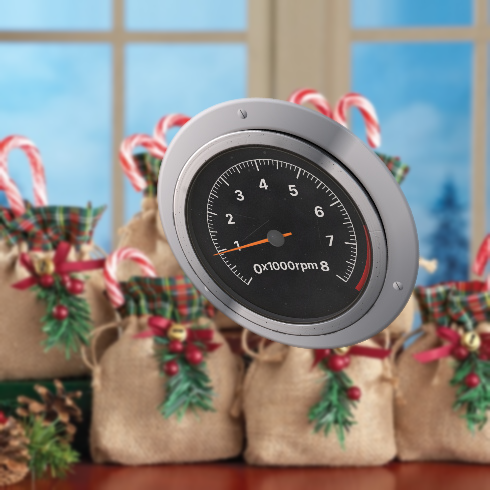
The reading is 1000 rpm
